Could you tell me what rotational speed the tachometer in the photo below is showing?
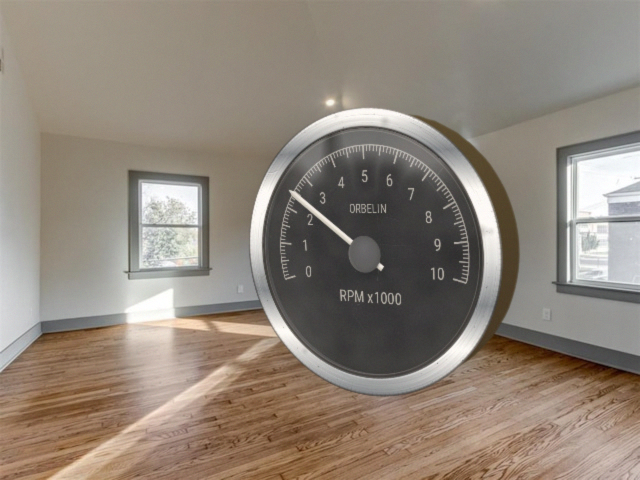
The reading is 2500 rpm
